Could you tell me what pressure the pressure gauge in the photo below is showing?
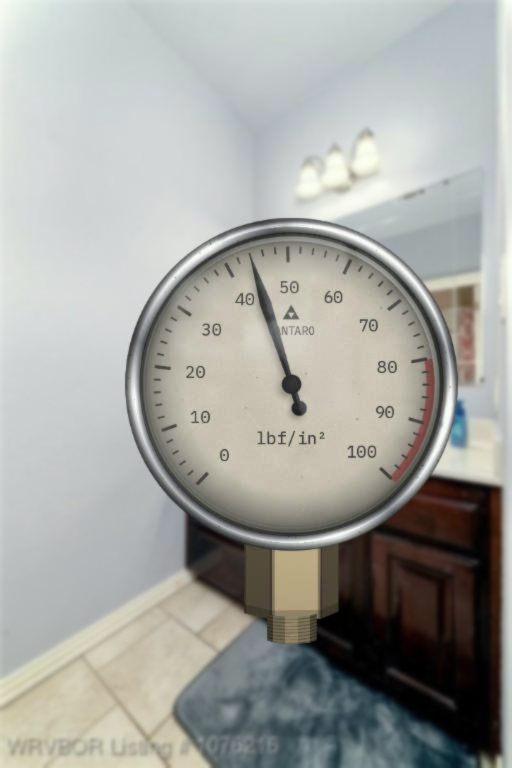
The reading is 44 psi
